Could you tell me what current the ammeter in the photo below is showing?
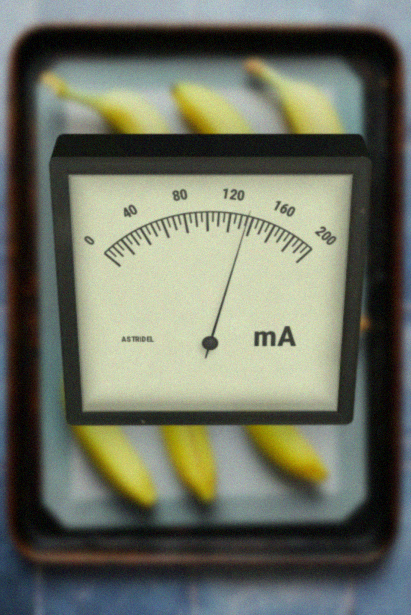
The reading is 135 mA
